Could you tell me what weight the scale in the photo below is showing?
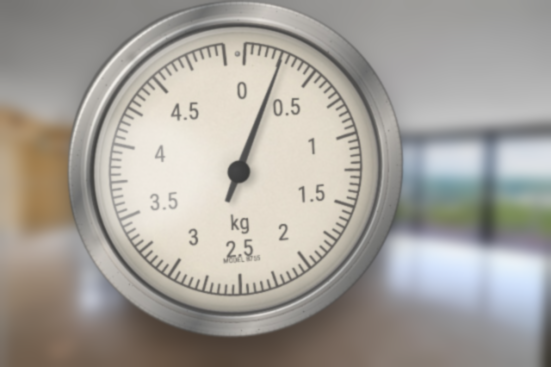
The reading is 0.25 kg
